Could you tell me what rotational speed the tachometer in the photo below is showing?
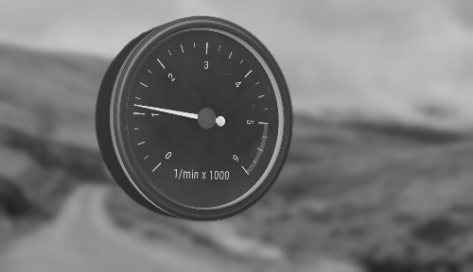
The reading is 1125 rpm
